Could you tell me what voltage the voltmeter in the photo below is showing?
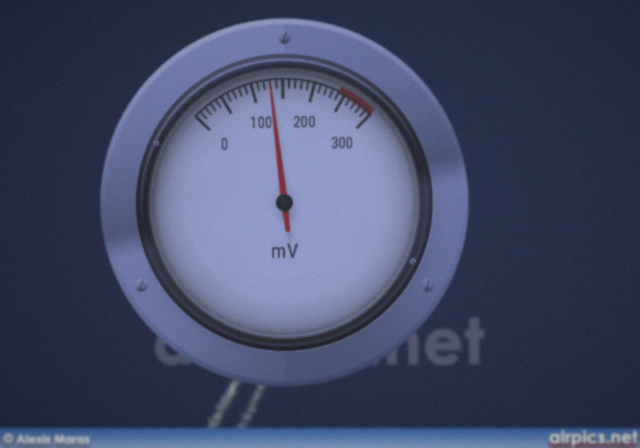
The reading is 130 mV
